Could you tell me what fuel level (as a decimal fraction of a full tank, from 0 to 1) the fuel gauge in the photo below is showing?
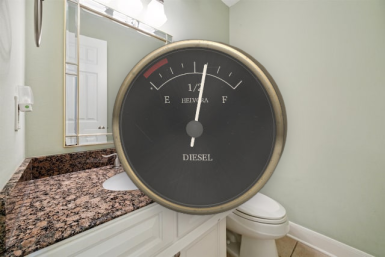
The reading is 0.625
